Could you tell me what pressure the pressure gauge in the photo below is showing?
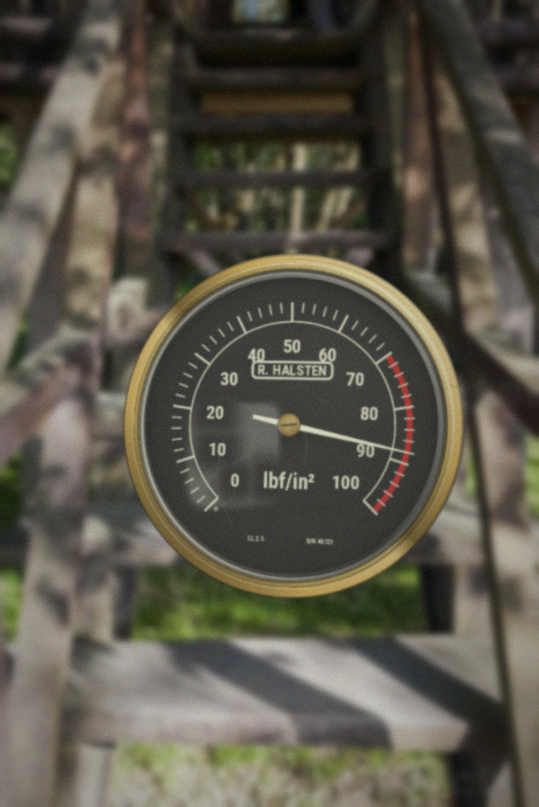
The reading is 88 psi
